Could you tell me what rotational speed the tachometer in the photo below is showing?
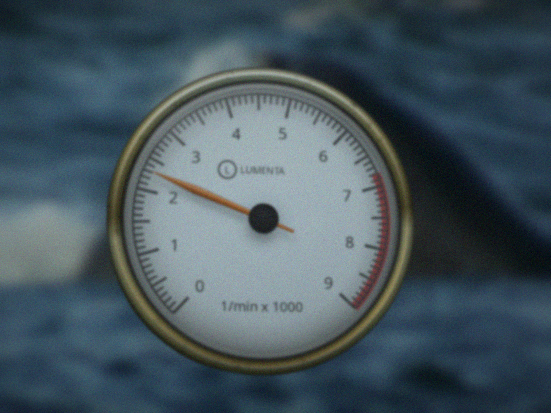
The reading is 2300 rpm
